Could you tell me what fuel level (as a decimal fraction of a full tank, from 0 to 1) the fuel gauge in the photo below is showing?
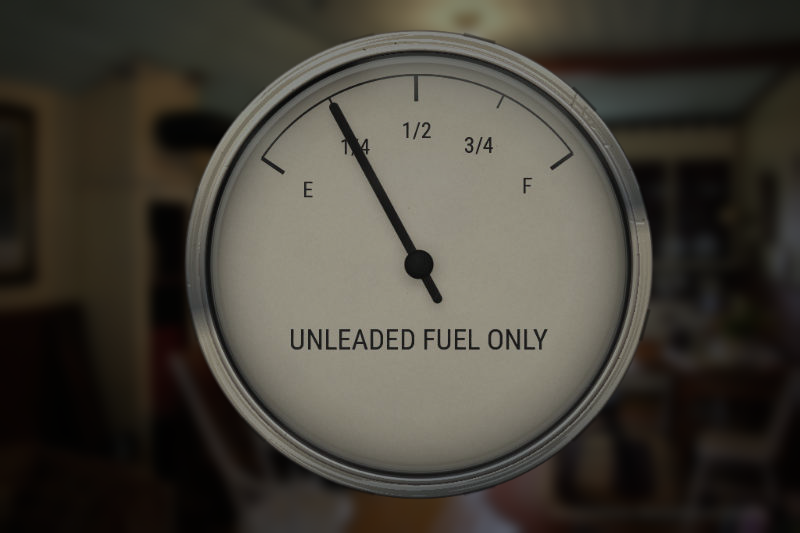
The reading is 0.25
